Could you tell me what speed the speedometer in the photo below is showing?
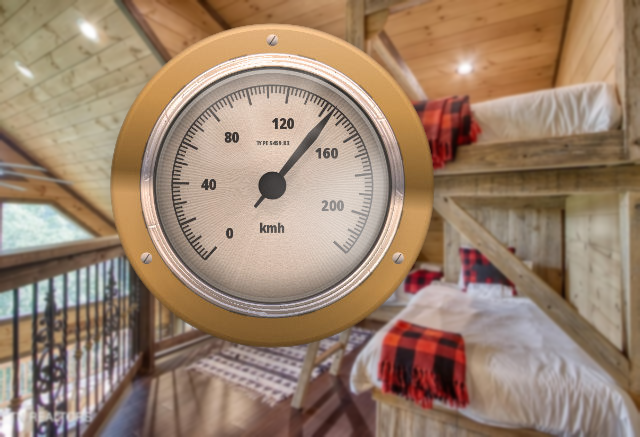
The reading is 144 km/h
